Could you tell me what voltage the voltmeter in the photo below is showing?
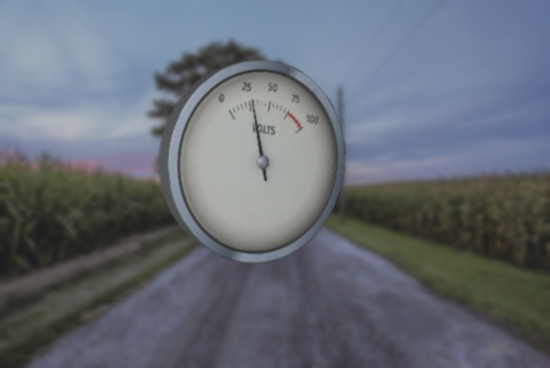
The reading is 25 V
